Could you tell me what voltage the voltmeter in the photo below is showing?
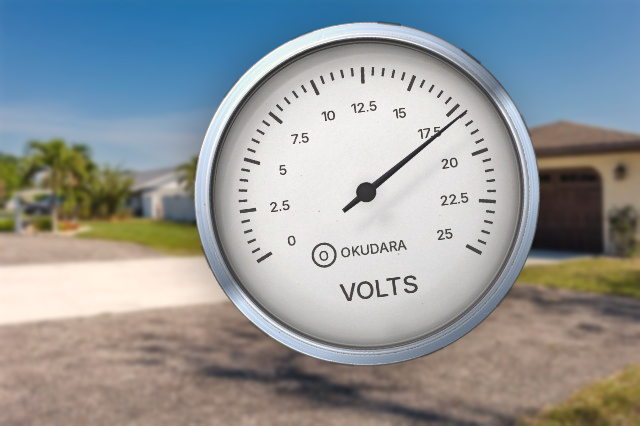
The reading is 18 V
